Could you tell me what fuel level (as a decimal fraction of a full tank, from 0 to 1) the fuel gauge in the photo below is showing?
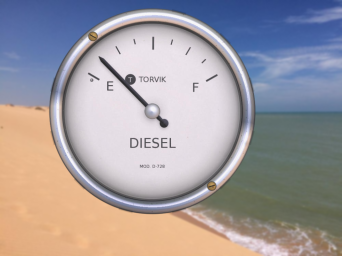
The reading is 0.125
